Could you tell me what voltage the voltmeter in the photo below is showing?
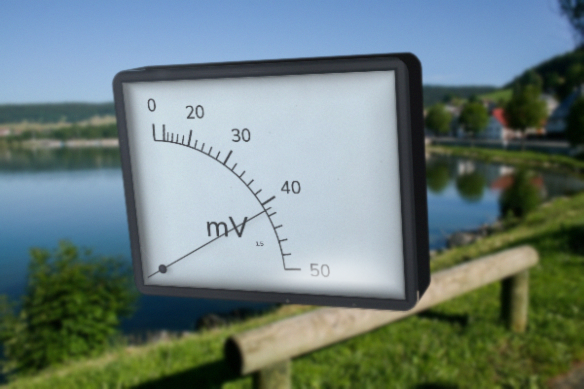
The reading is 41 mV
